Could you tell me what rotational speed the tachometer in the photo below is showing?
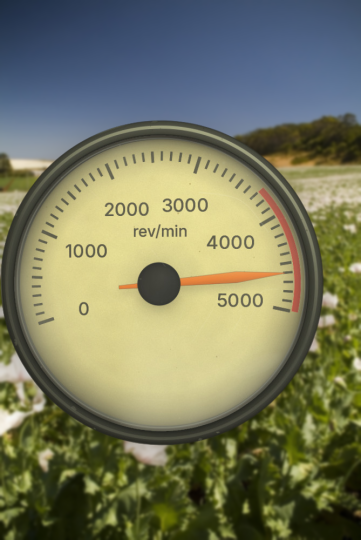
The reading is 4600 rpm
